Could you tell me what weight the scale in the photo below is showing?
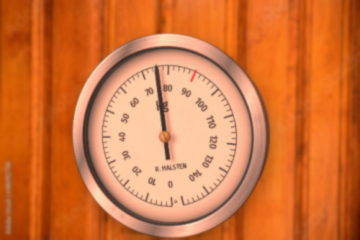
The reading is 76 kg
